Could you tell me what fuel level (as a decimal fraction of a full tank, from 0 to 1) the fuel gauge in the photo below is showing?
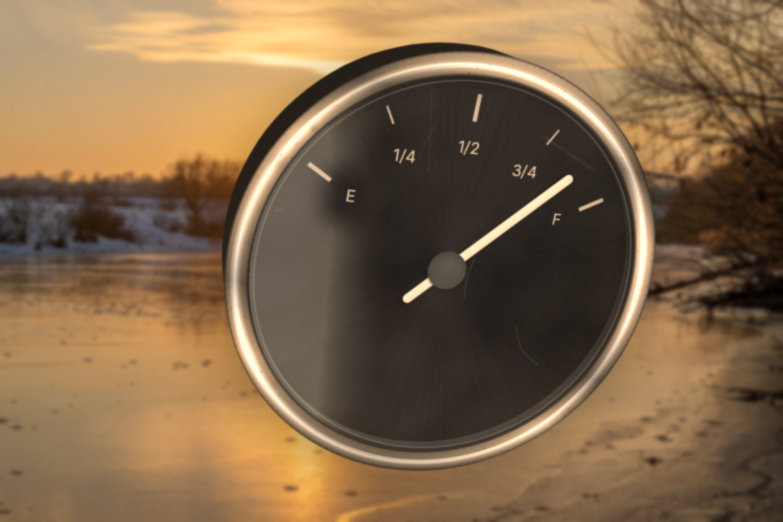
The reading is 0.875
